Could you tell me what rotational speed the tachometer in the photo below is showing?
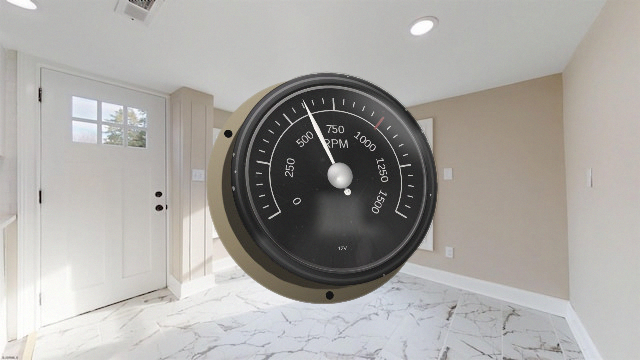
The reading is 600 rpm
